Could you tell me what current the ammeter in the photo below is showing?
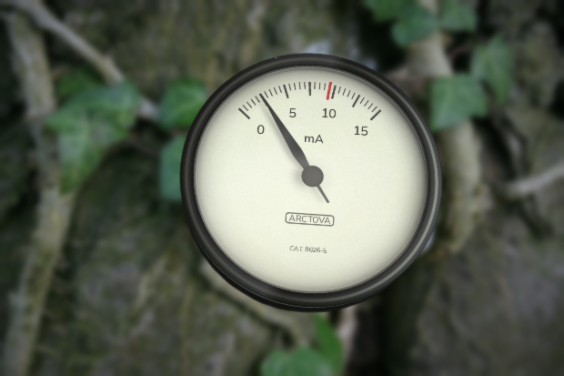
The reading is 2.5 mA
